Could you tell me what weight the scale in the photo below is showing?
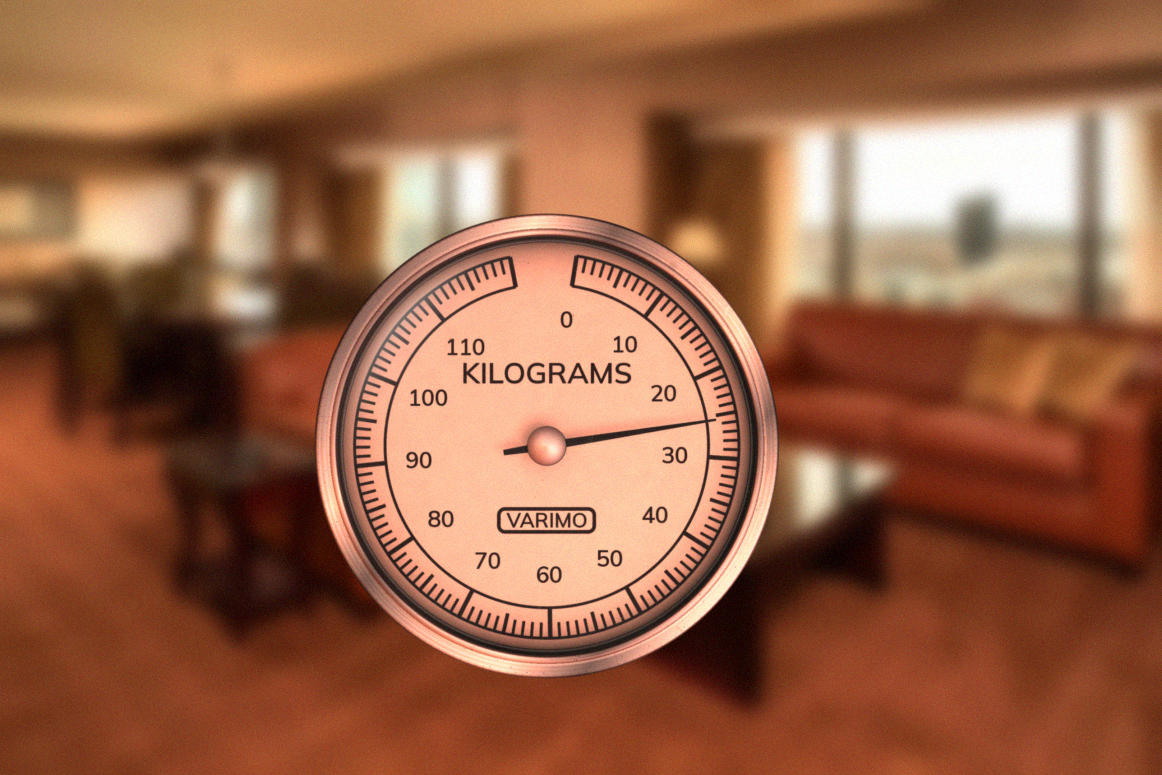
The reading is 25.5 kg
